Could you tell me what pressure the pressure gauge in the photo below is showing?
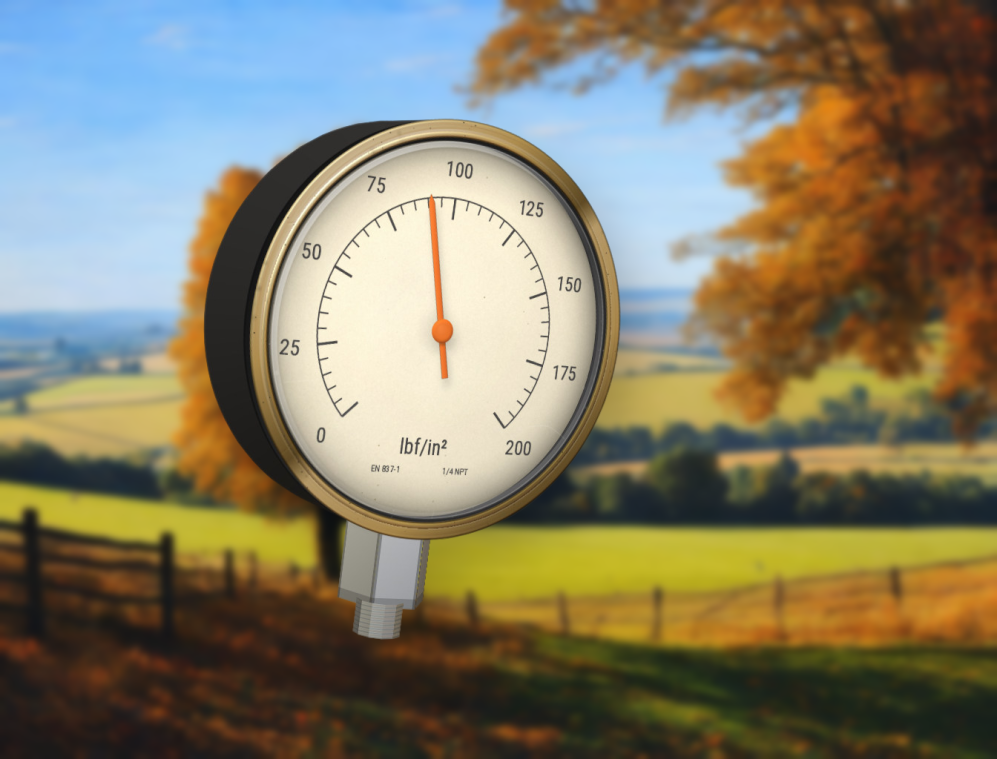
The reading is 90 psi
